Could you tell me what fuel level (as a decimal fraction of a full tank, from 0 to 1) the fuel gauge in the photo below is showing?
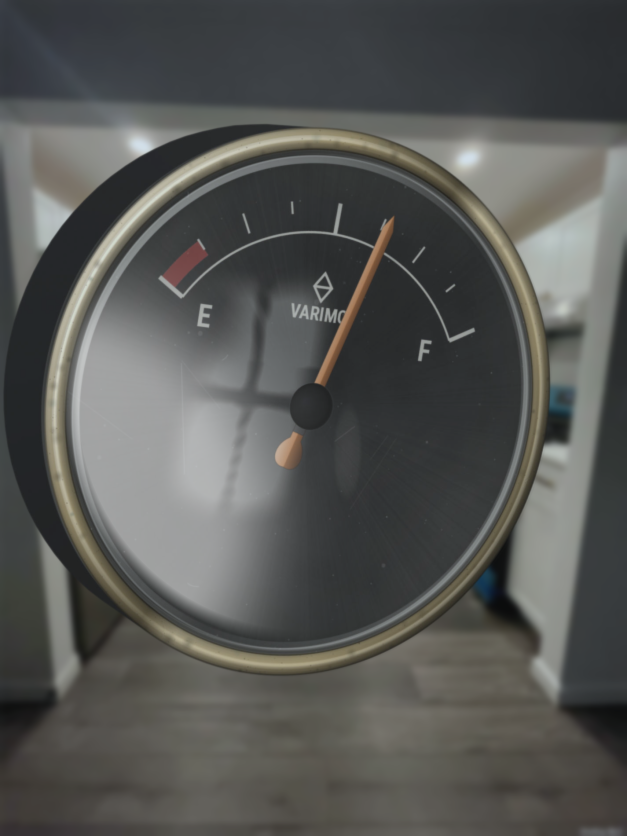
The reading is 0.625
